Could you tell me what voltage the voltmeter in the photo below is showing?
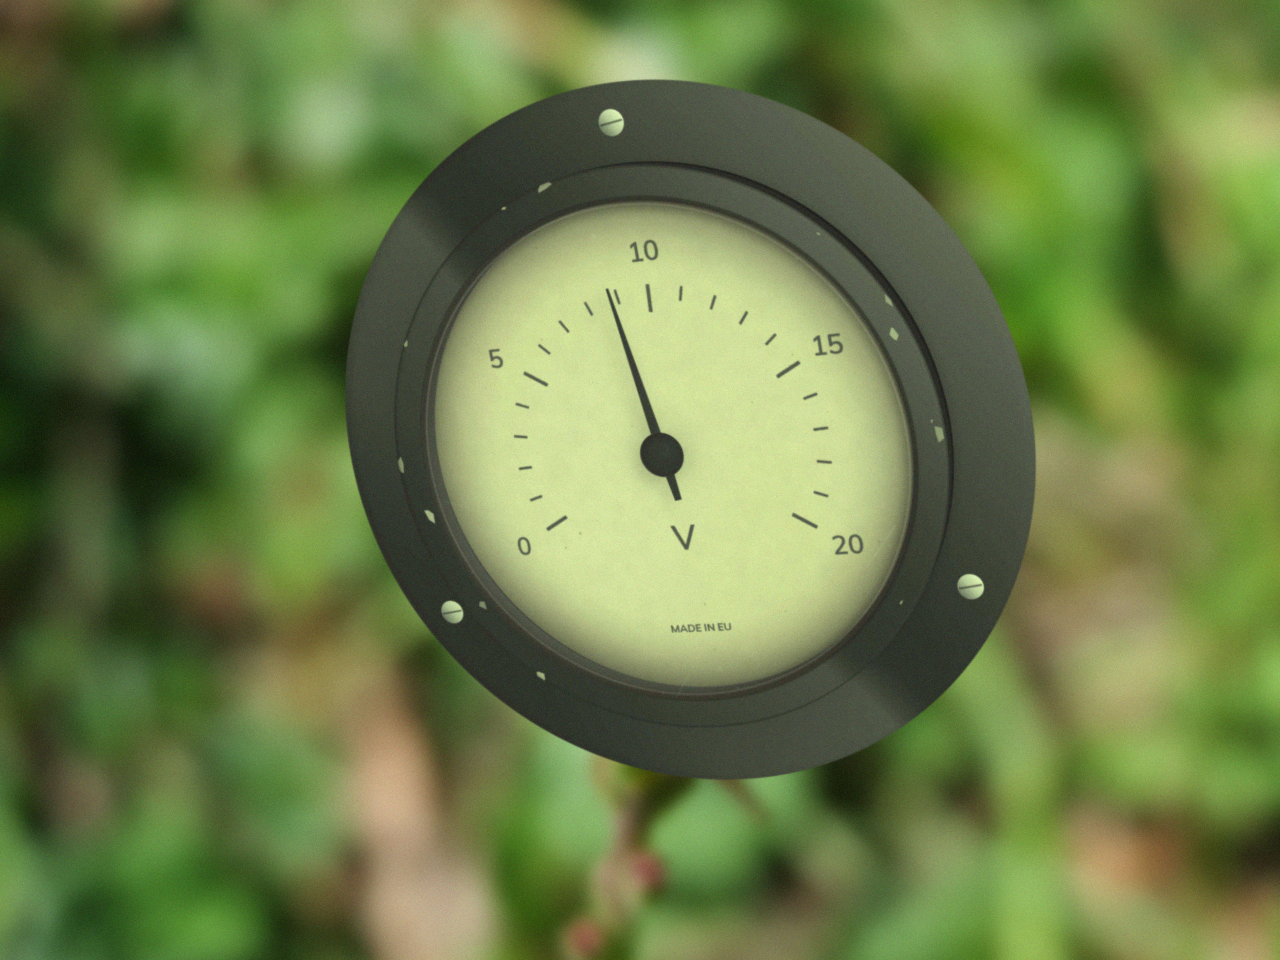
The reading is 9 V
